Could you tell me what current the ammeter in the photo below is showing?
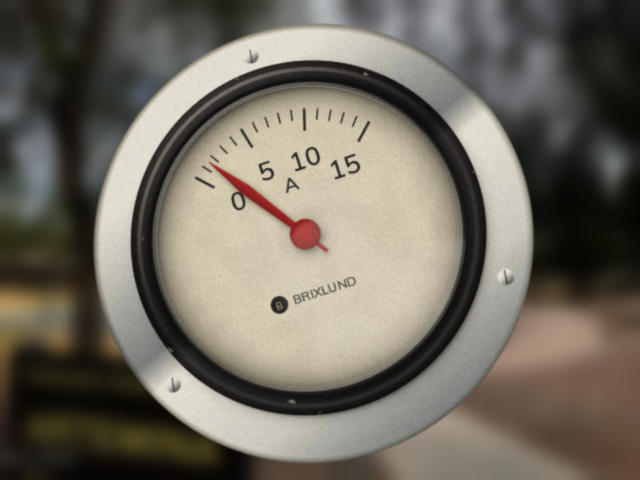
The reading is 1.5 A
